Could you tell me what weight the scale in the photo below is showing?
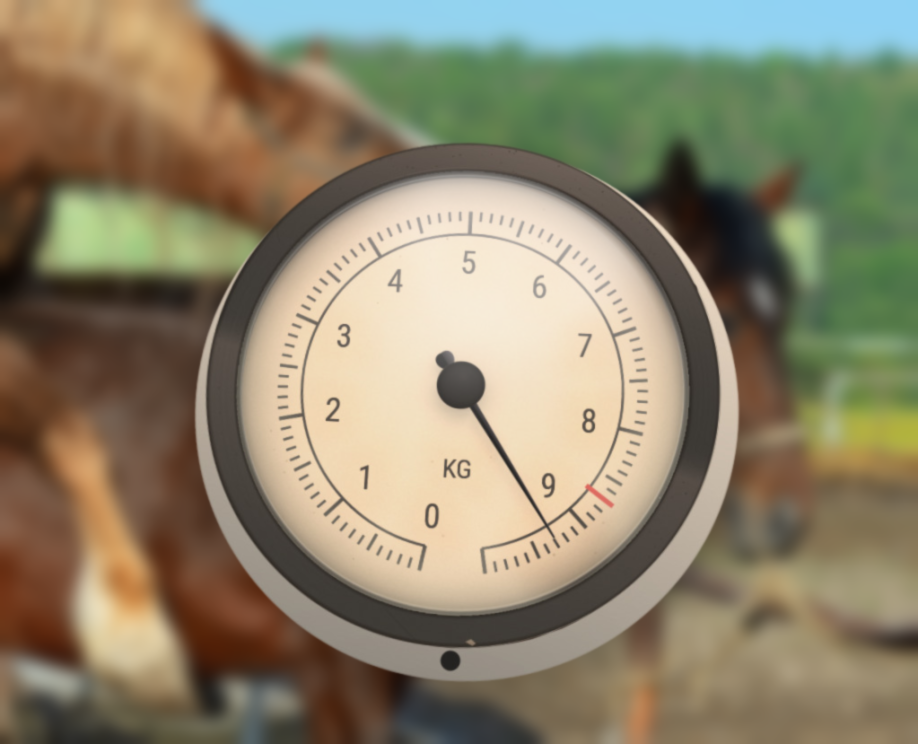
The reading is 9.3 kg
